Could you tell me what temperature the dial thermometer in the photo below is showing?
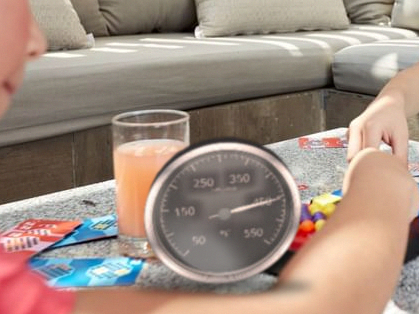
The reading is 450 °F
